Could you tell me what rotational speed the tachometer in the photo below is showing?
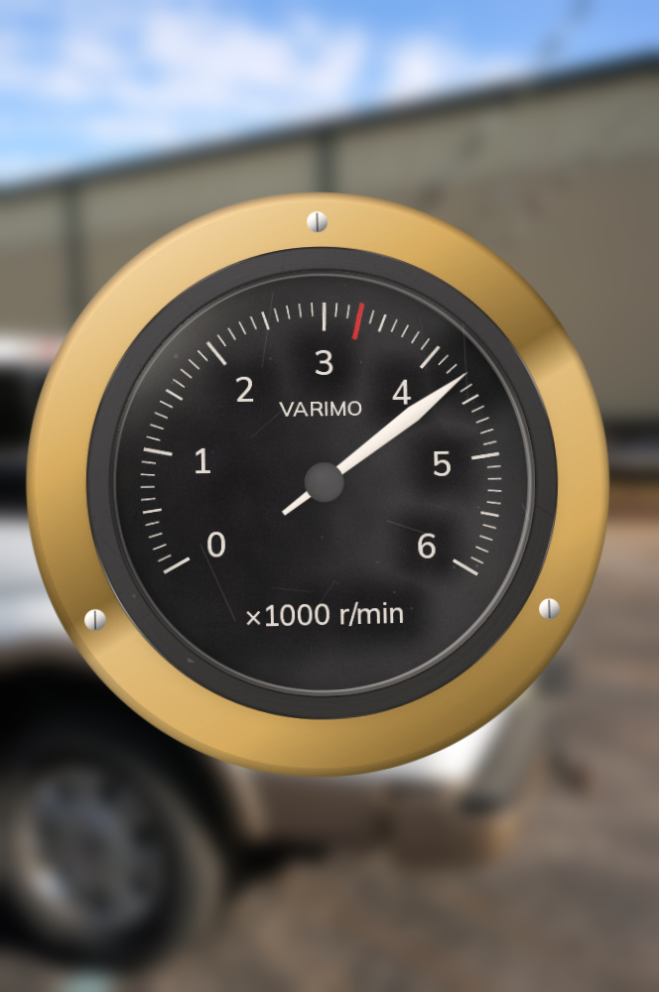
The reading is 4300 rpm
